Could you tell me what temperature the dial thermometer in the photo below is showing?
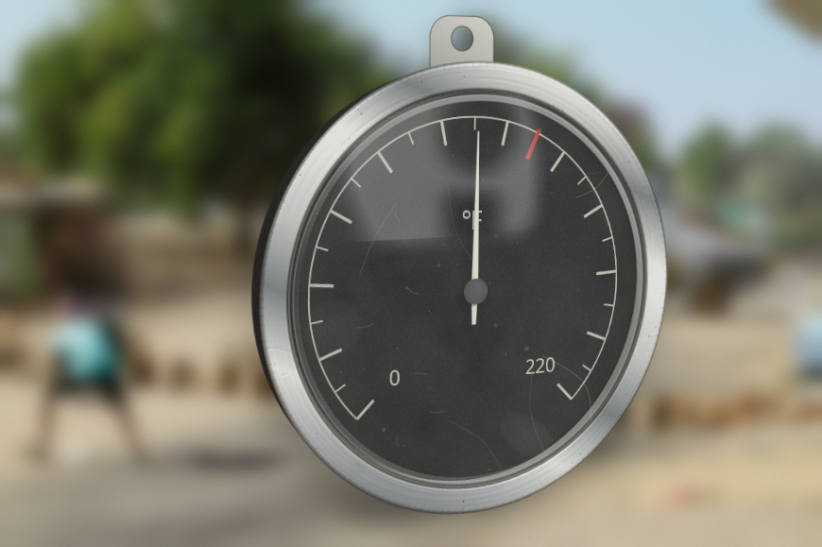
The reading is 110 °F
